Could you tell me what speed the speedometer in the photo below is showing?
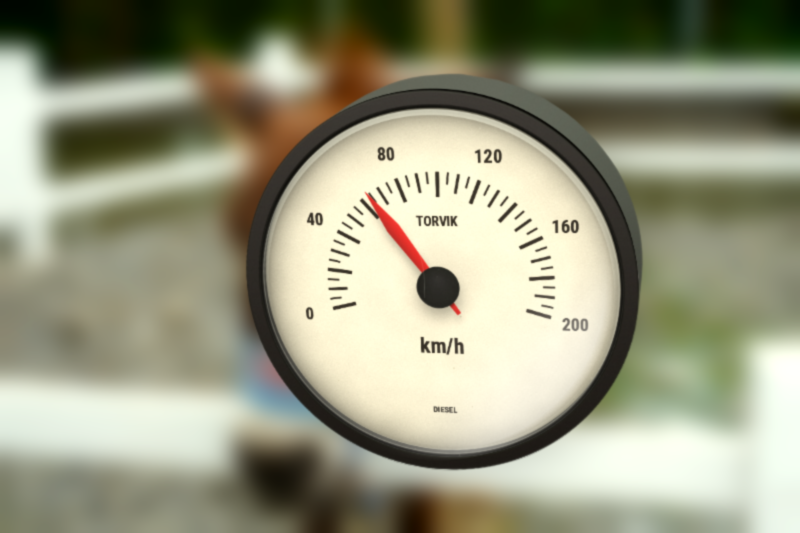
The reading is 65 km/h
